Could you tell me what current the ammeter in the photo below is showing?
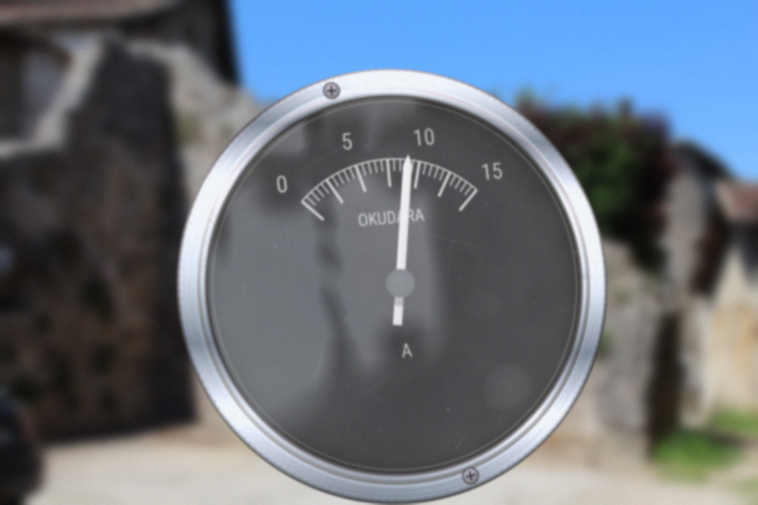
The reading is 9 A
